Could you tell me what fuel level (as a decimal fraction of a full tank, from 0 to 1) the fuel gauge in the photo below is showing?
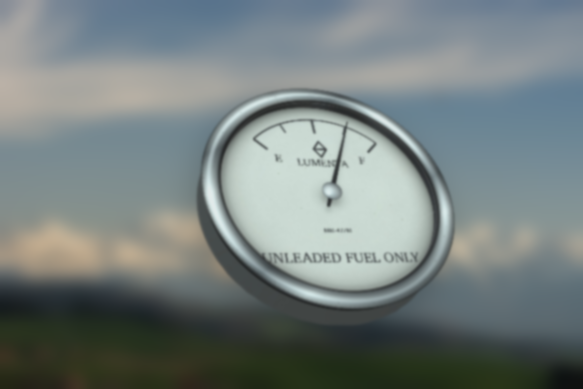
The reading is 0.75
